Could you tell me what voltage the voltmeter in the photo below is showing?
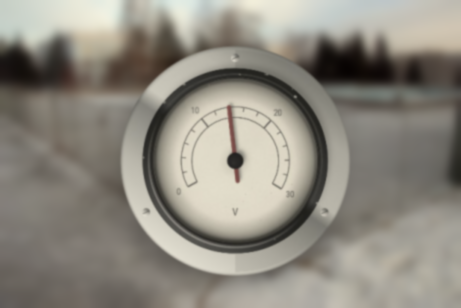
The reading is 14 V
